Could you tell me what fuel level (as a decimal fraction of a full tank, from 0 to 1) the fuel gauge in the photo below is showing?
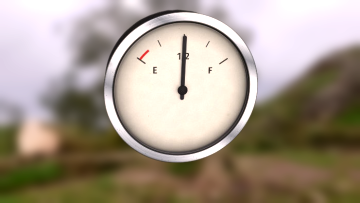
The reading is 0.5
